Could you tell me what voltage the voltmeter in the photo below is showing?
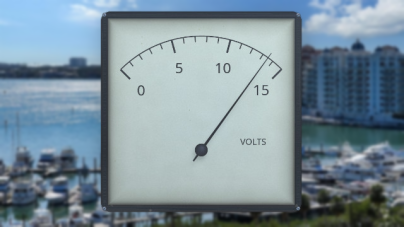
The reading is 13.5 V
